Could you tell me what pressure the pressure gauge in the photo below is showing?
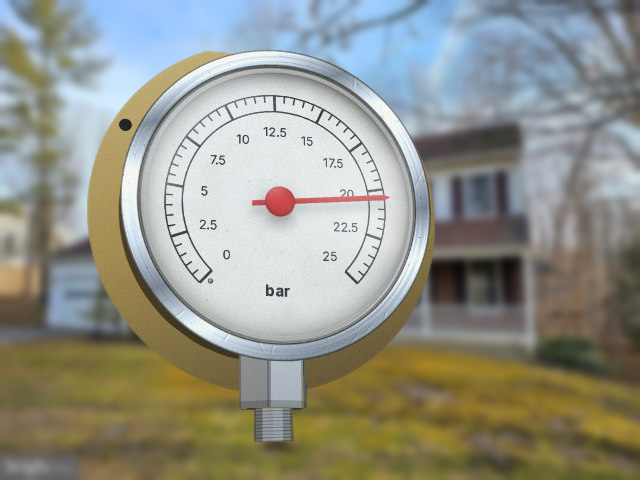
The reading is 20.5 bar
